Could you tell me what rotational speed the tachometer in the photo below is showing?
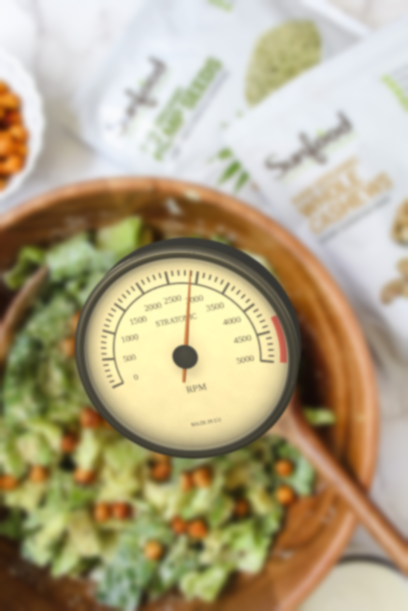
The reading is 2900 rpm
